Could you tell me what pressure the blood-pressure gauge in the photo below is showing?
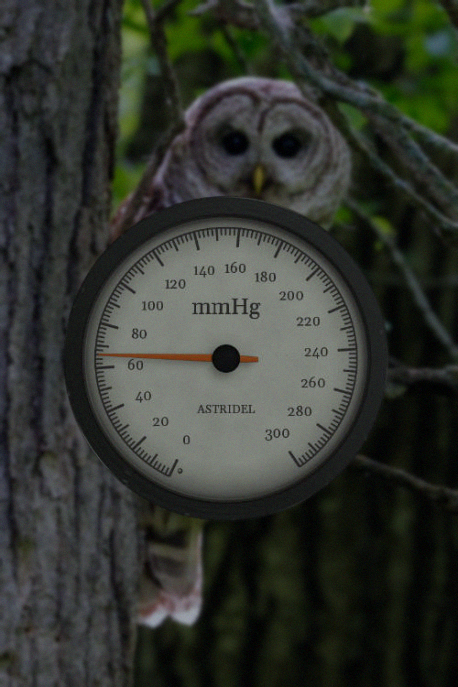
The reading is 66 mmHg
